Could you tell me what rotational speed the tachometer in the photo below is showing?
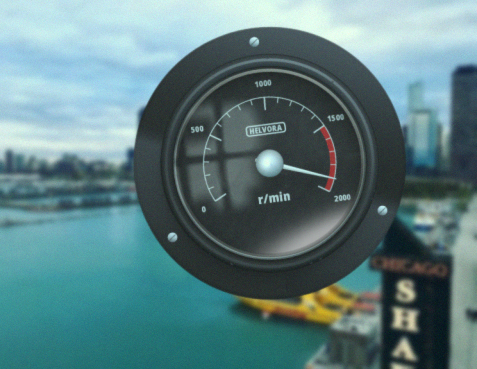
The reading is 1900 rpm
